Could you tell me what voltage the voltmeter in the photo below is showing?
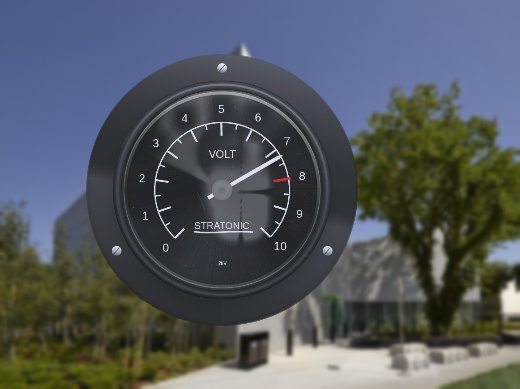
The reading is 7.25 V
